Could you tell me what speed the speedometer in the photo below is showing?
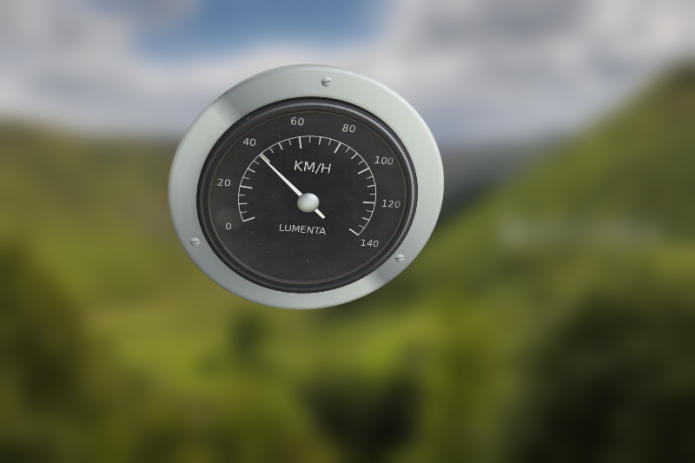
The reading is 40 km/h
